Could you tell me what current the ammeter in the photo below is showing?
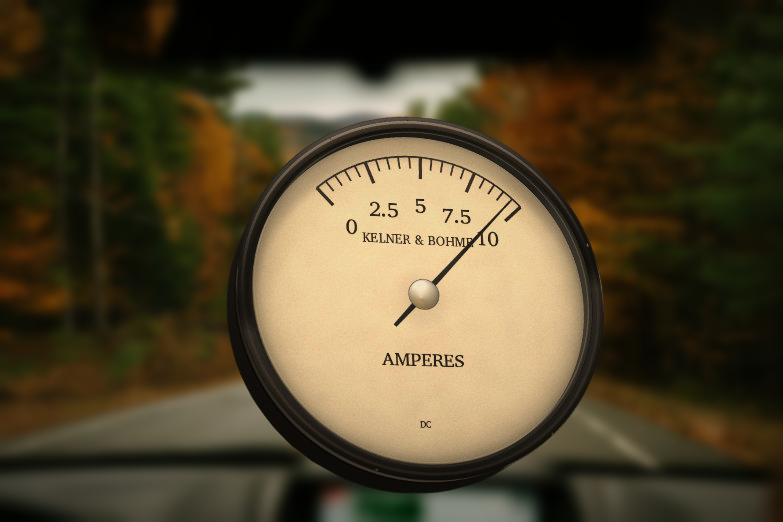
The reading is 9.5 A
